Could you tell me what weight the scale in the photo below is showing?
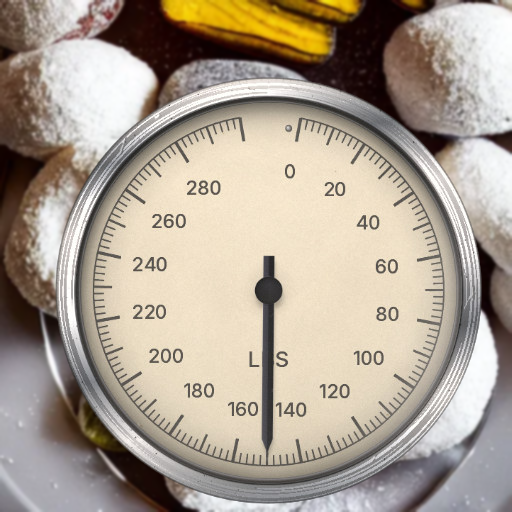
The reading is 150 lb
